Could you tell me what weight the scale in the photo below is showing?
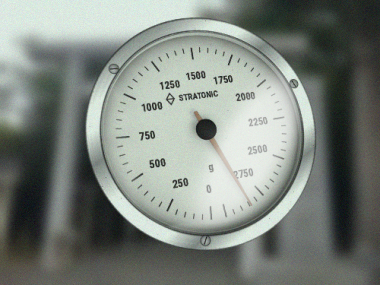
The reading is 2850 g
